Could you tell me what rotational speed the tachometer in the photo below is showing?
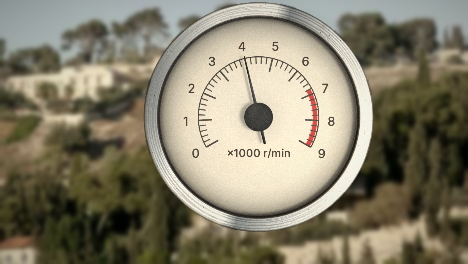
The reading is 4000 rpm
